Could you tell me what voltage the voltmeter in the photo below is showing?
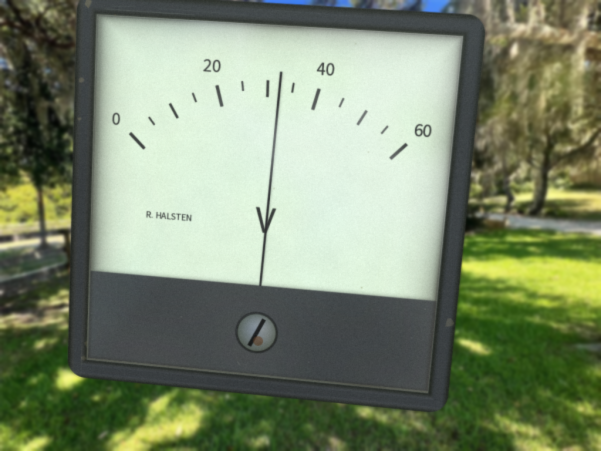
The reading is 32.5 V
